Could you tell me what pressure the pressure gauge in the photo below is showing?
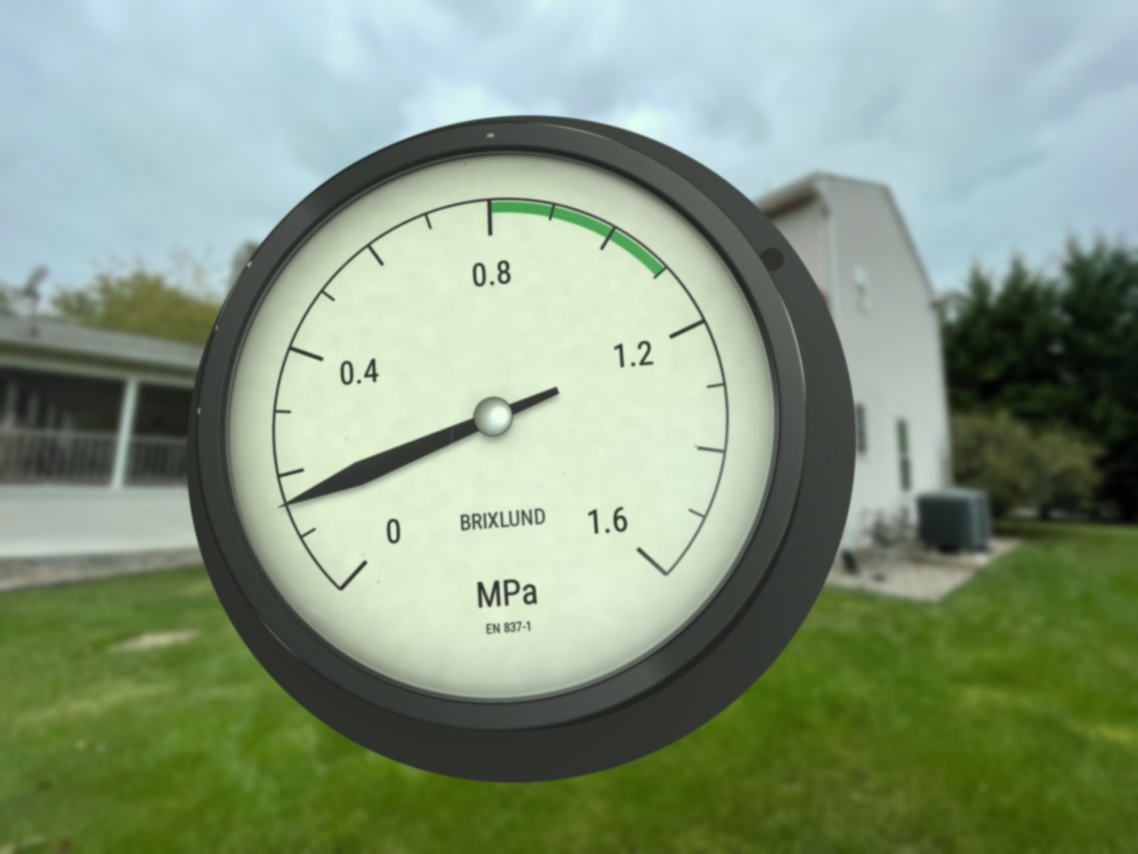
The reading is 0.15 MPa
